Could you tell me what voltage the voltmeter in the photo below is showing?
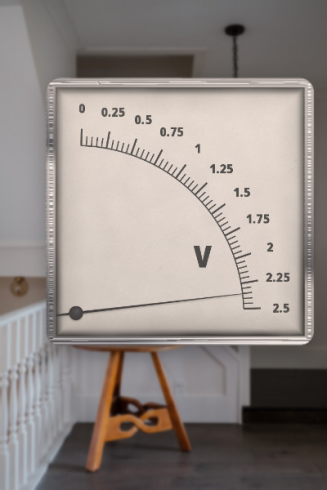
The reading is 2.35 V
